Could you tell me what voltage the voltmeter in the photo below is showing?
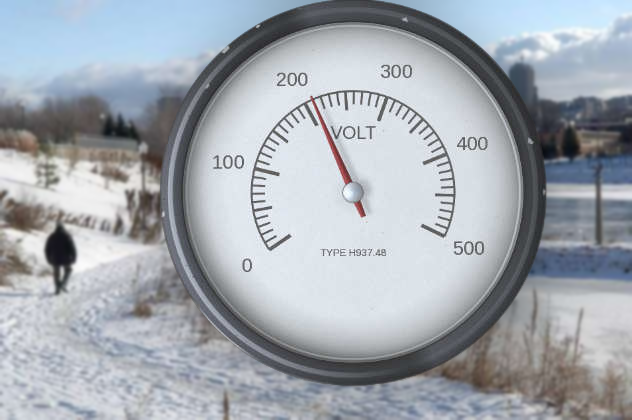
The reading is 210 V
